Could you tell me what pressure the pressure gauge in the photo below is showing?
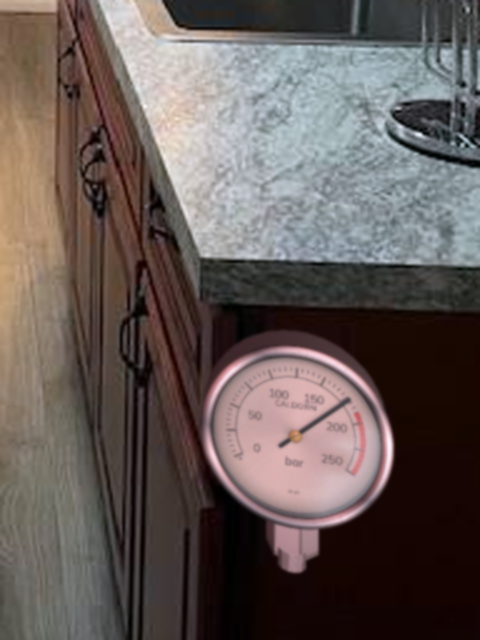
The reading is 175 bar
